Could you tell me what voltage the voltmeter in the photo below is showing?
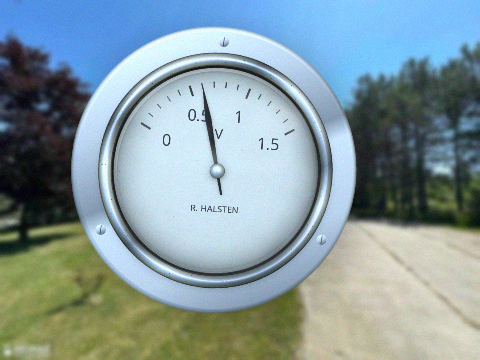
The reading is 0.6 V
